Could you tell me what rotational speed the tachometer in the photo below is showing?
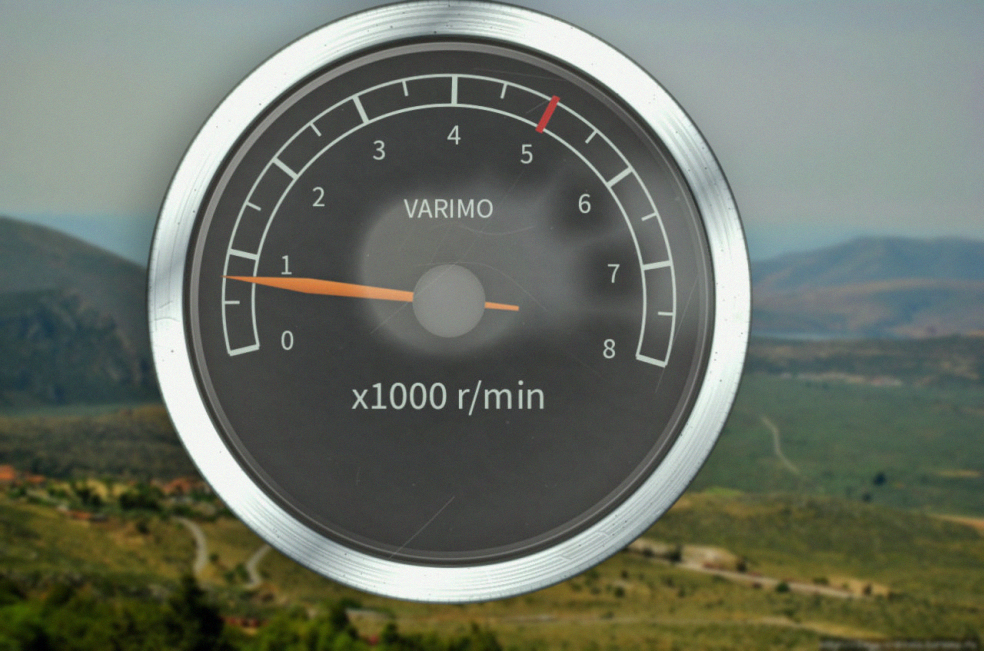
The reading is 750 rpm
